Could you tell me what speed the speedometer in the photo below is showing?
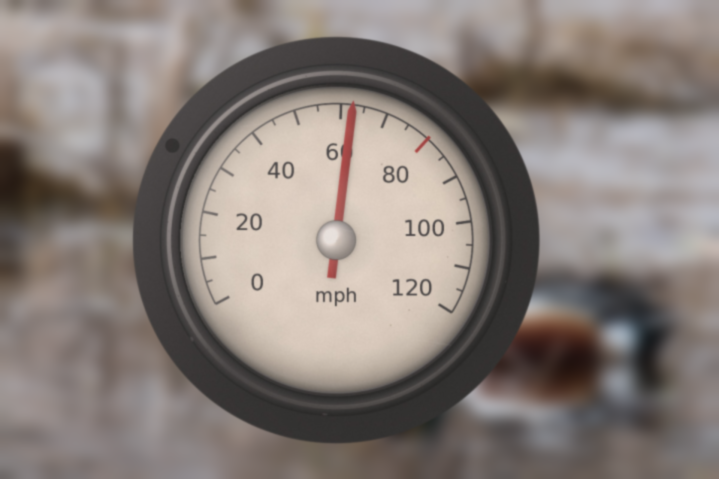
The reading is 62.5 mph
